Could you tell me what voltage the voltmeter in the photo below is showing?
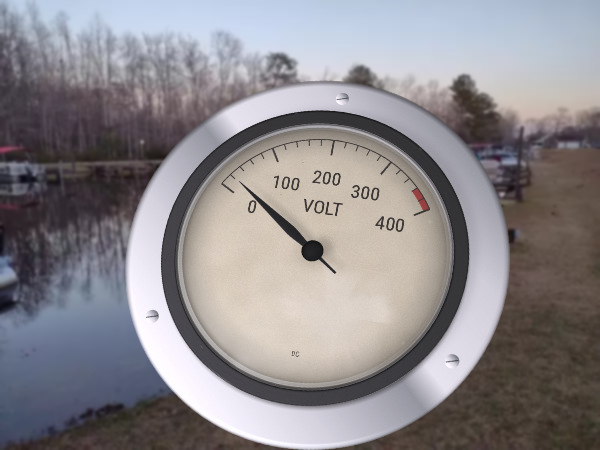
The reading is 20 V
